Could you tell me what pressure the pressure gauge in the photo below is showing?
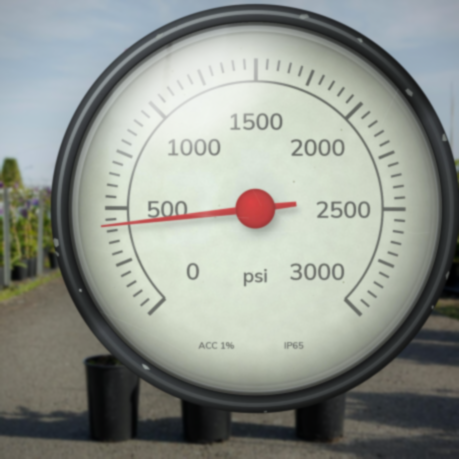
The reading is 425 psi
